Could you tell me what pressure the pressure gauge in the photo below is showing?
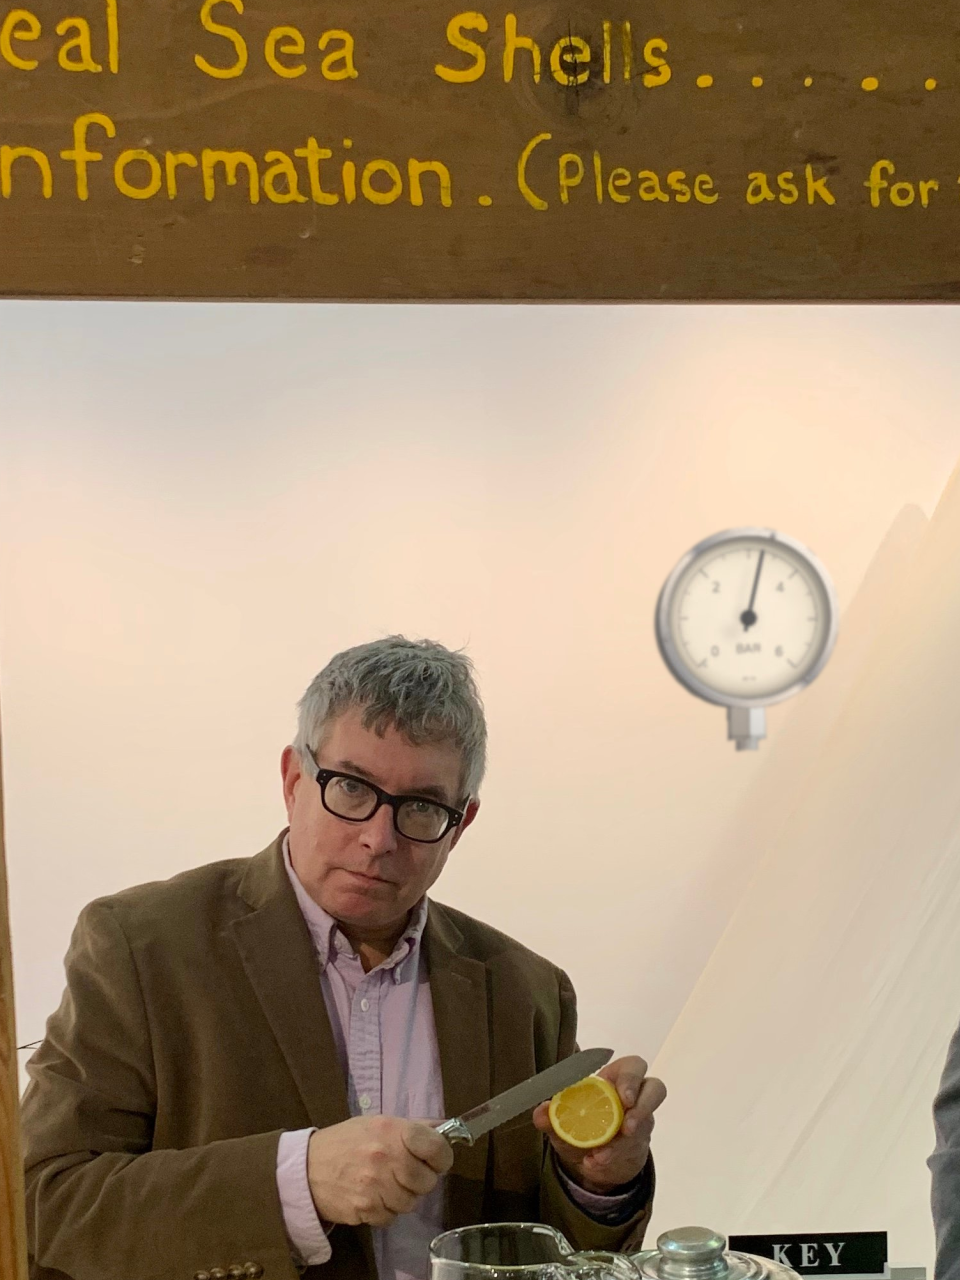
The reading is 3.25 bar
